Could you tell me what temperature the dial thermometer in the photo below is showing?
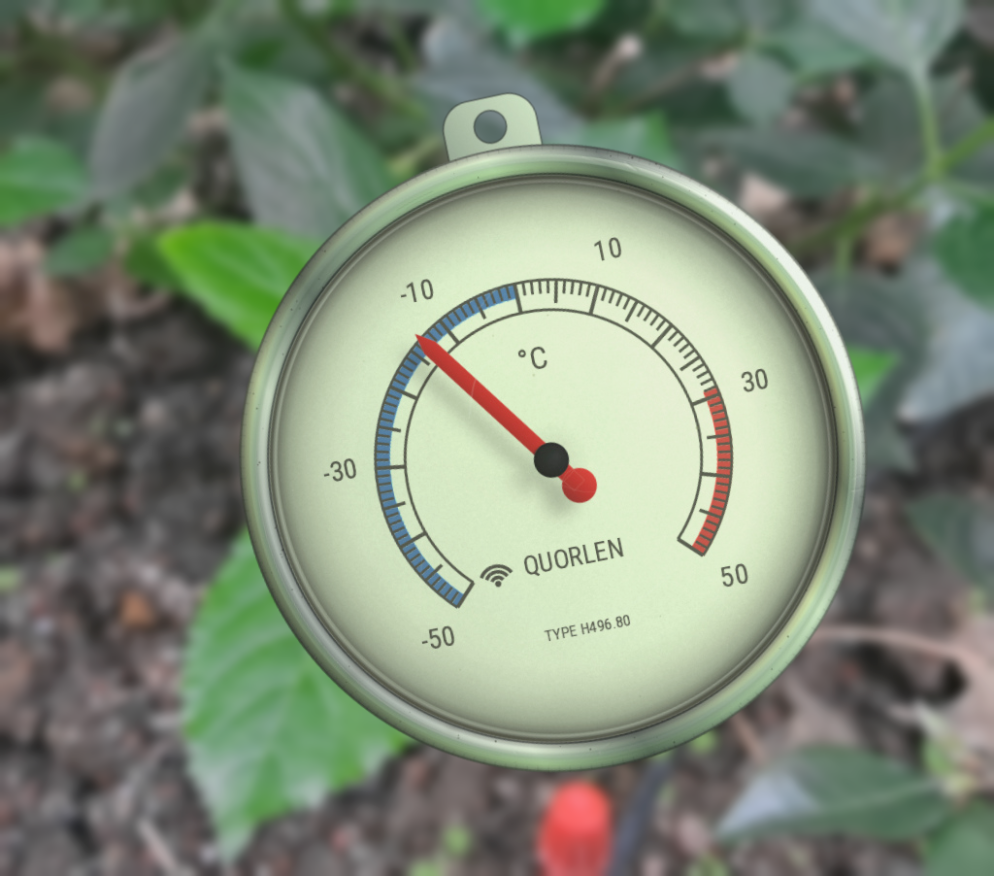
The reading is -13 °C
